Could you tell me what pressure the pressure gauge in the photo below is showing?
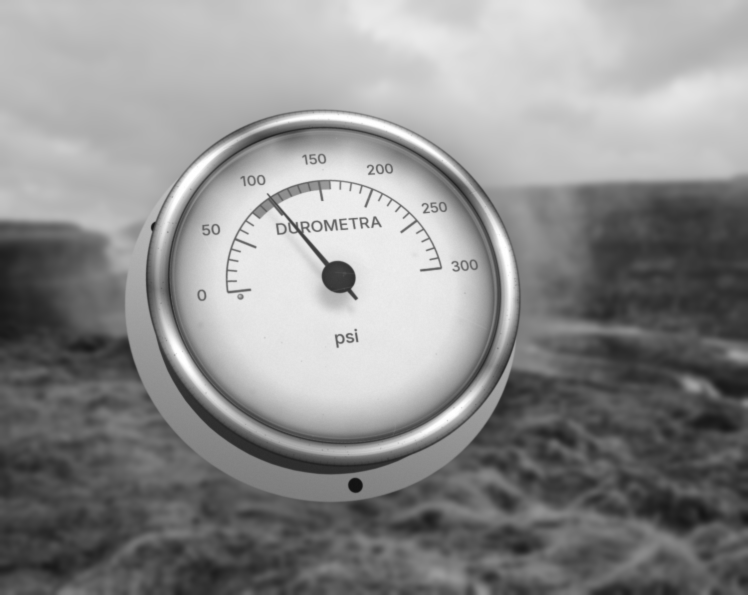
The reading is 100 psi
